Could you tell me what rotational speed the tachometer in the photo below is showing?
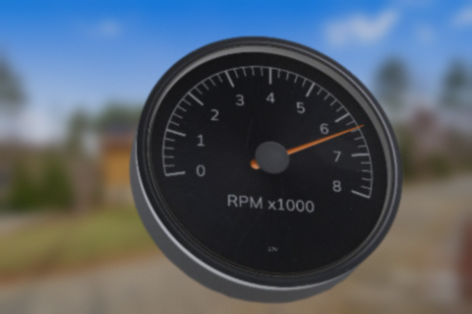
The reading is 6400 rpm
